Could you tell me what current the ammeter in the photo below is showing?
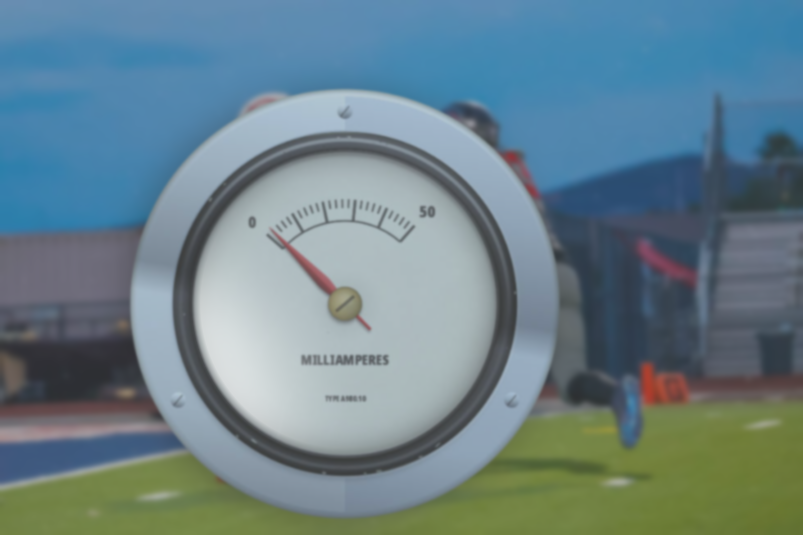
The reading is 2 mA
